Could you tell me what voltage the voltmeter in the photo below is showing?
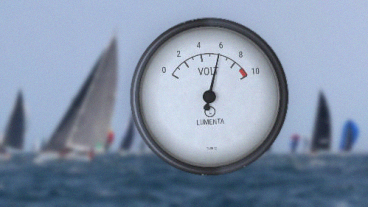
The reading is 6 V
